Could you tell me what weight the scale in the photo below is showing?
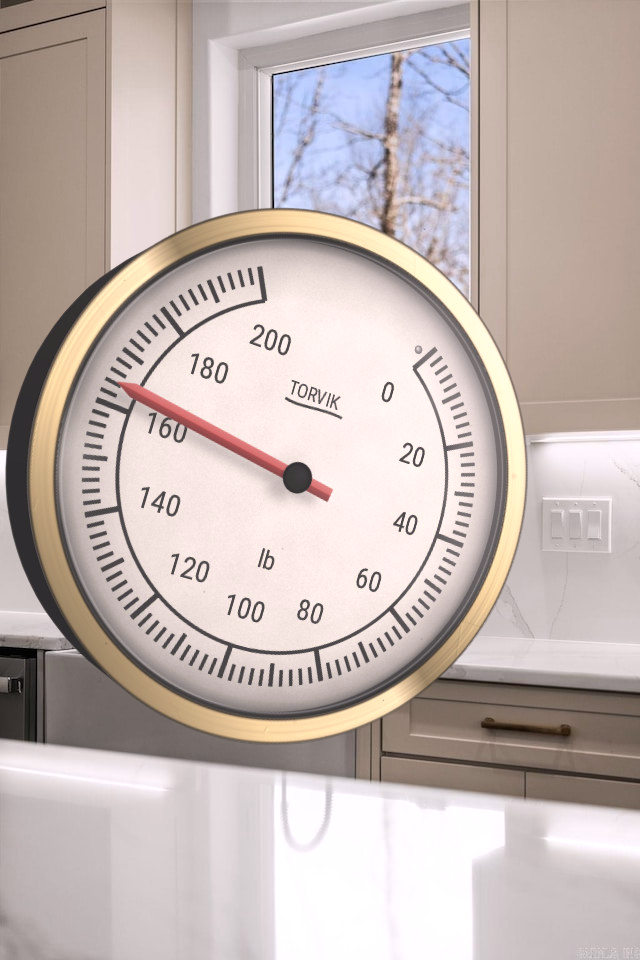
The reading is 164 lb
